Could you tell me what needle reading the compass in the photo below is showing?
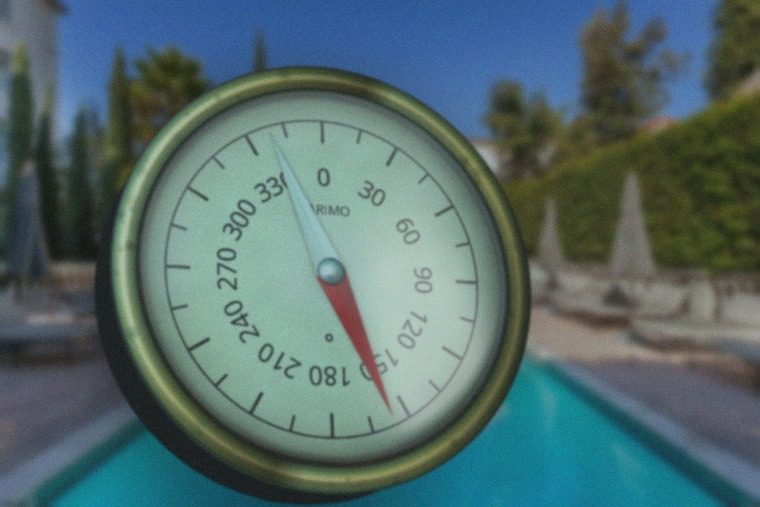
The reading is 157.5 °
